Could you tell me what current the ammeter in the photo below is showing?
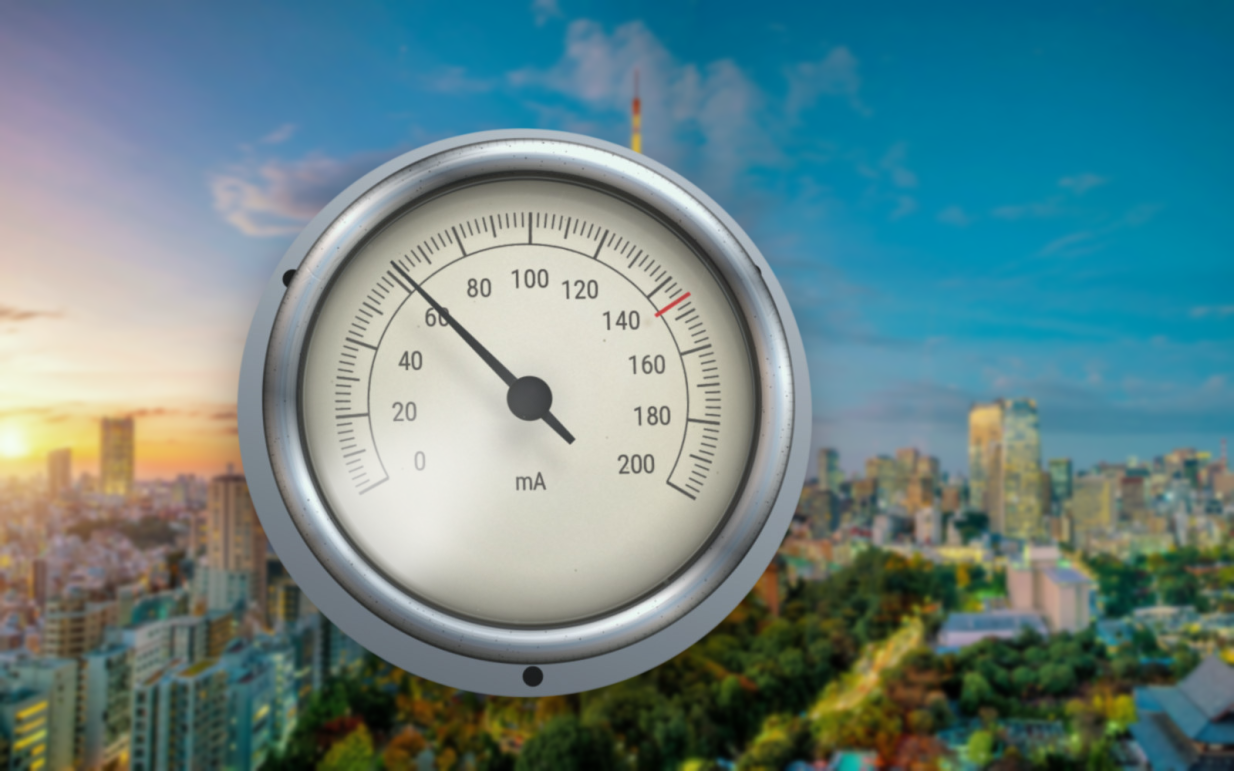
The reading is 62 mA
